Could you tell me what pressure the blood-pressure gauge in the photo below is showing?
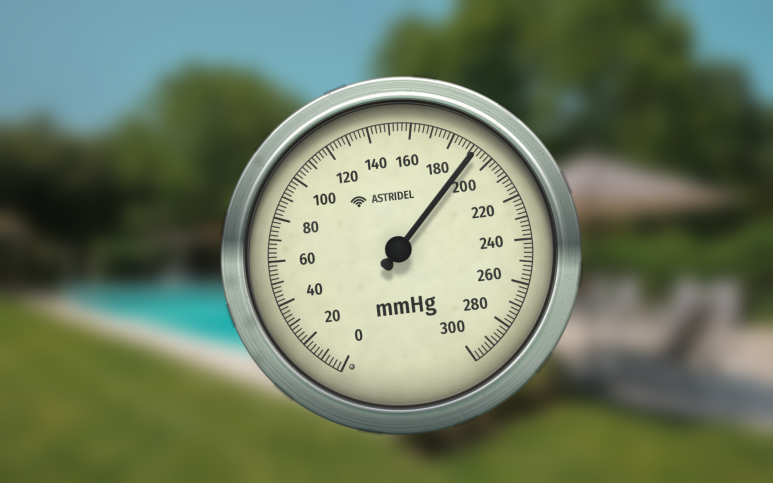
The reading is 192 mmHg
